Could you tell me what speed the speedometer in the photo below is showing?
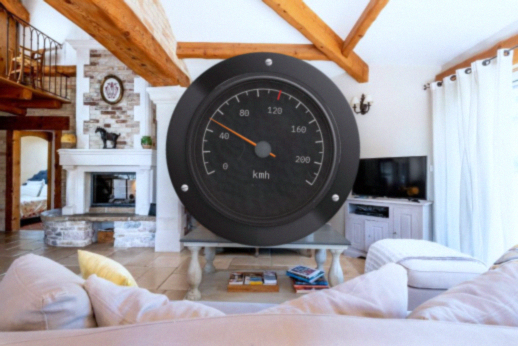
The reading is 50 km/h
